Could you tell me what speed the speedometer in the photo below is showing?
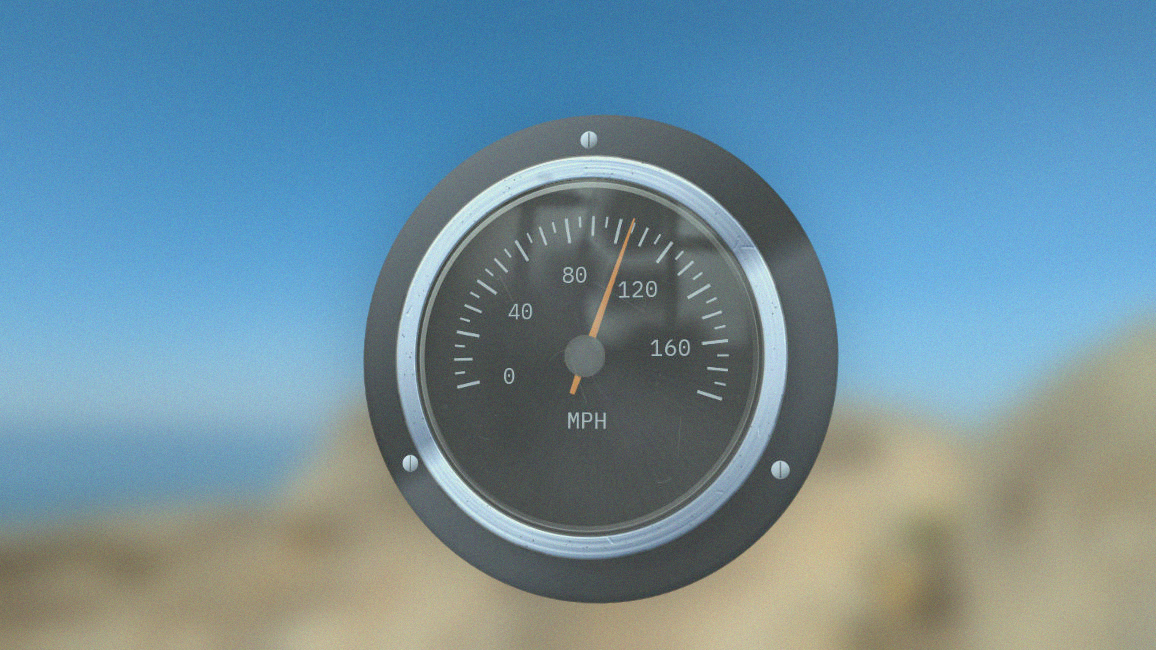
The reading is 105 mph
